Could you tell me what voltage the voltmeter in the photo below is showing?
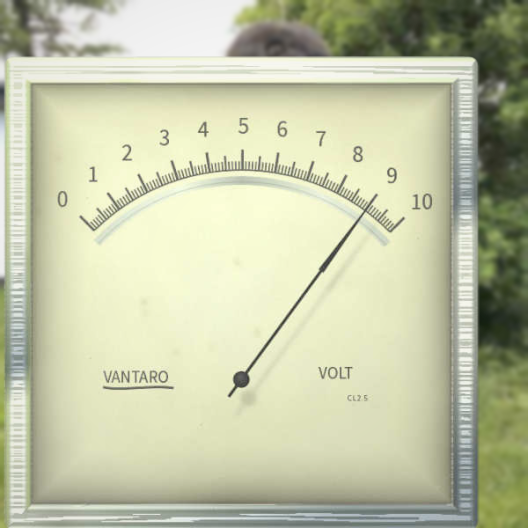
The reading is 9 V
